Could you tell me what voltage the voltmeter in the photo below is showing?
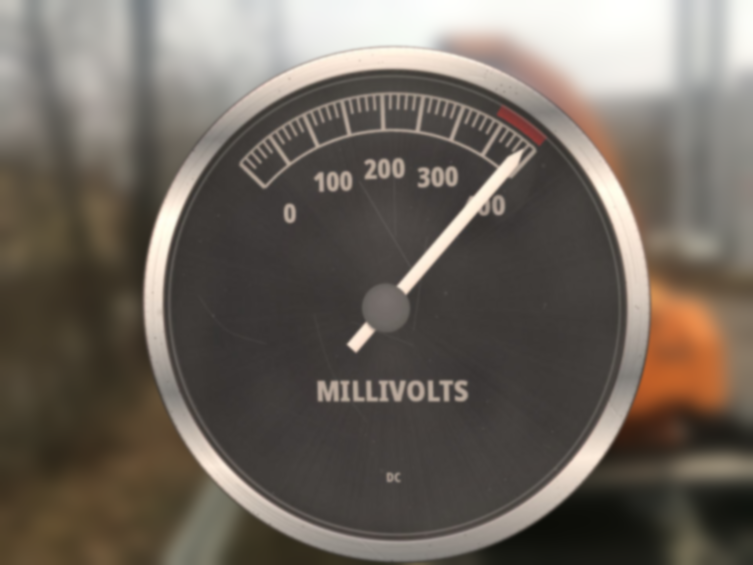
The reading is 390 mV
